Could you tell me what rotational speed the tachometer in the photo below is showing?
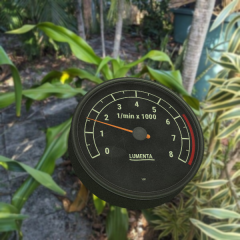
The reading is 1500 rpm
